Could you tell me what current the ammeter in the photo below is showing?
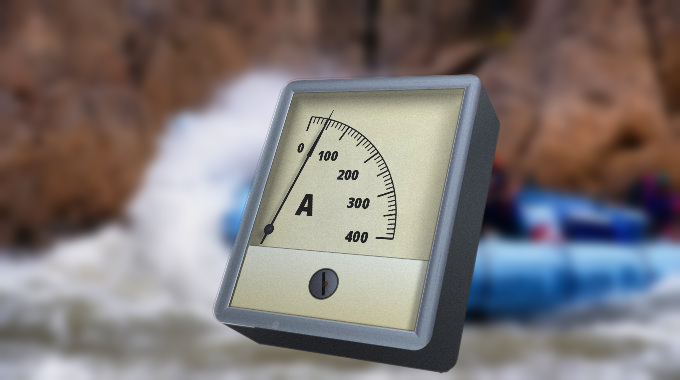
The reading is 50 A
